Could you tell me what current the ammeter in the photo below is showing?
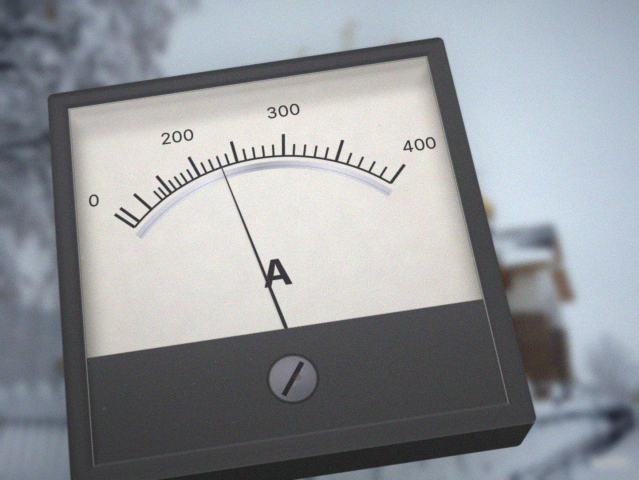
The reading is 230 A
